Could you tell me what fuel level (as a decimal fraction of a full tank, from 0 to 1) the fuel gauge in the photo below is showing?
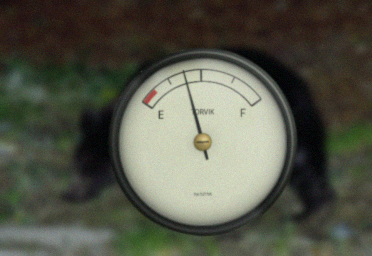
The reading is 0.375
